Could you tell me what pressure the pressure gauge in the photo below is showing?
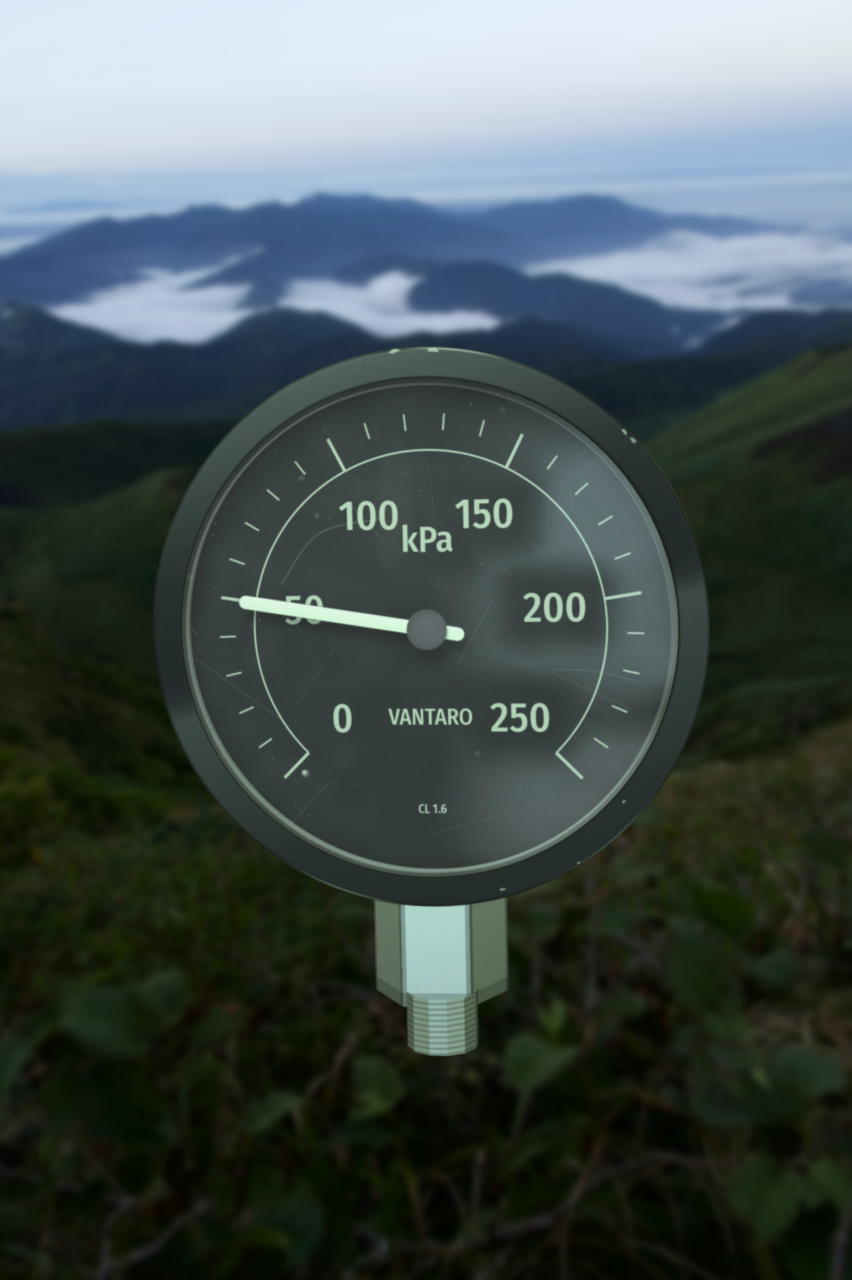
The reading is 50 kPa
